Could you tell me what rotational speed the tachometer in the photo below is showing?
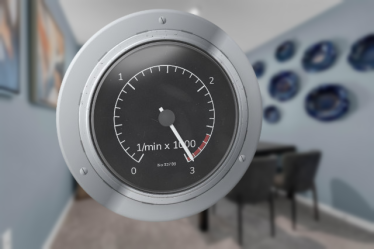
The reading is 2950 rpm
